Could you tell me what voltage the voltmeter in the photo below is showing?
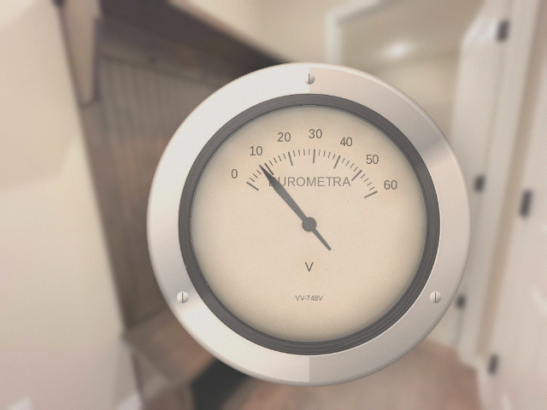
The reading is 8 V
